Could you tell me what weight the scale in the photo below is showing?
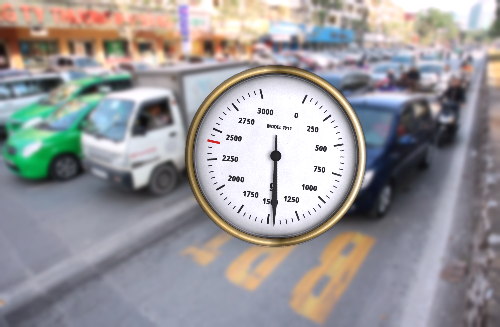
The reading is 1450 g
